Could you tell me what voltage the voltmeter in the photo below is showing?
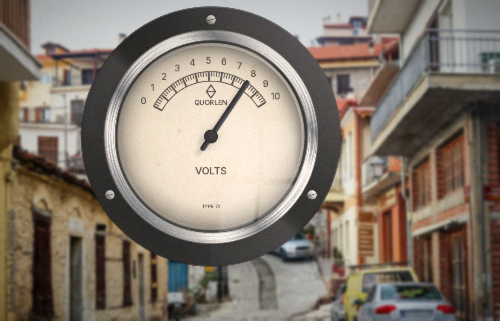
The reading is 8 V
